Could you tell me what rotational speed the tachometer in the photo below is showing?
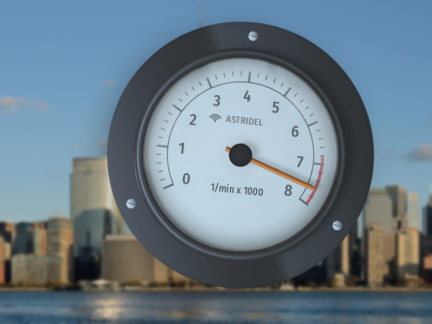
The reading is 7600 rpm
